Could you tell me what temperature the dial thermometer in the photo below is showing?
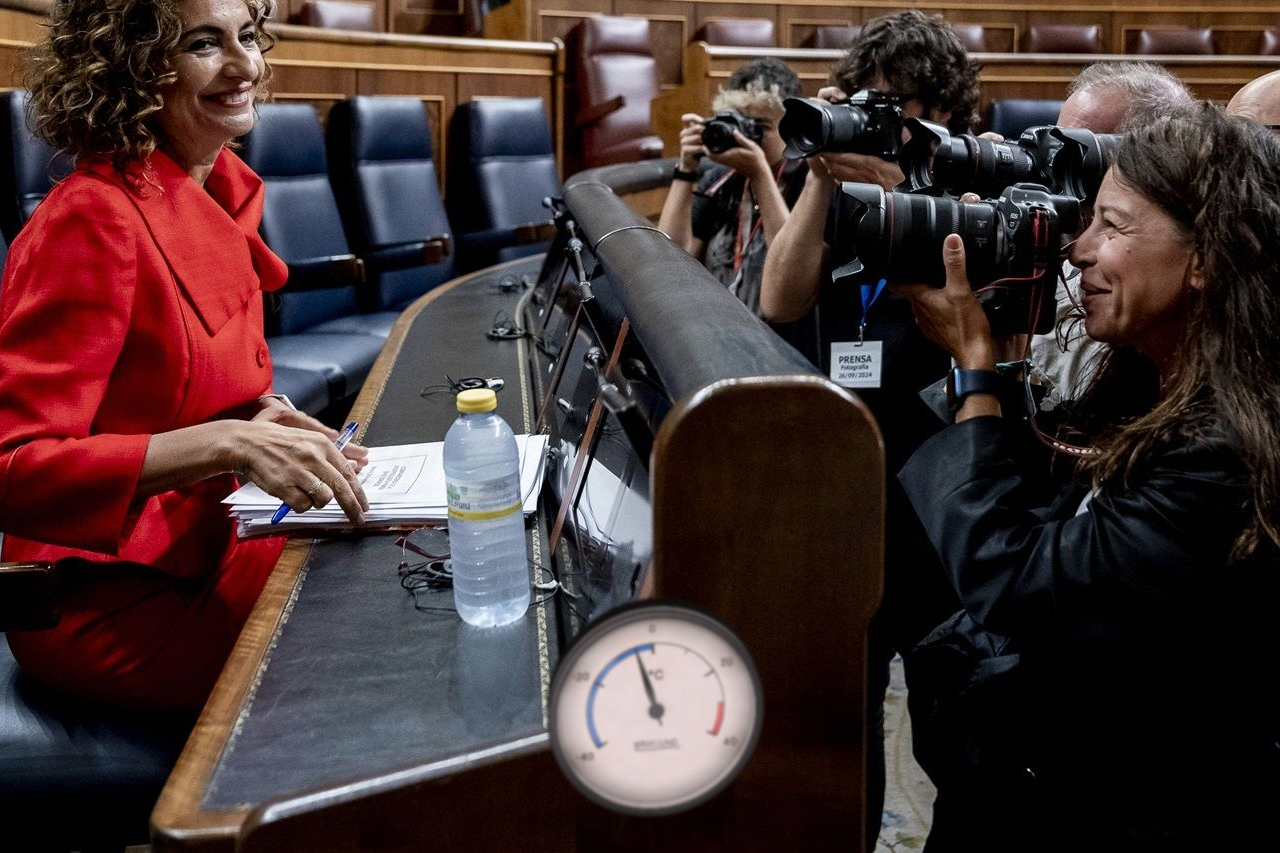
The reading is -5 °C
